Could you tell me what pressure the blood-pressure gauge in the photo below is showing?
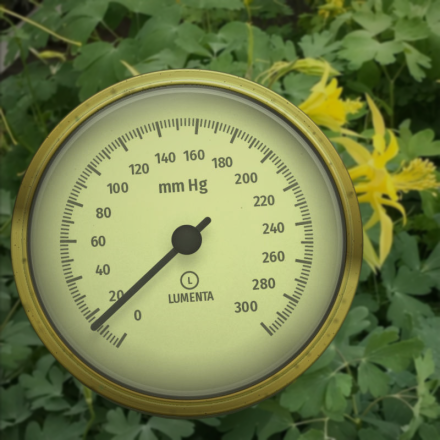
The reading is 14 mmHg
